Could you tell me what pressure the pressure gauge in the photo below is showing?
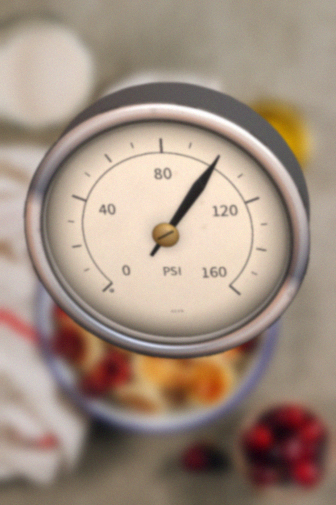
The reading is 100 psi
